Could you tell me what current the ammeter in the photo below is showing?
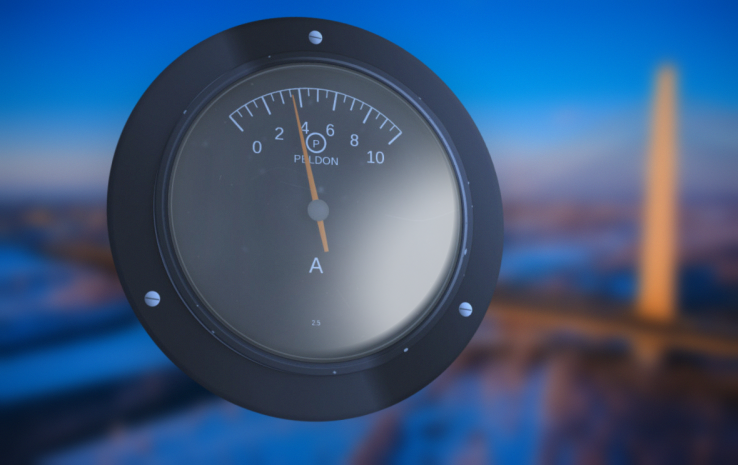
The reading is 3.5 A
